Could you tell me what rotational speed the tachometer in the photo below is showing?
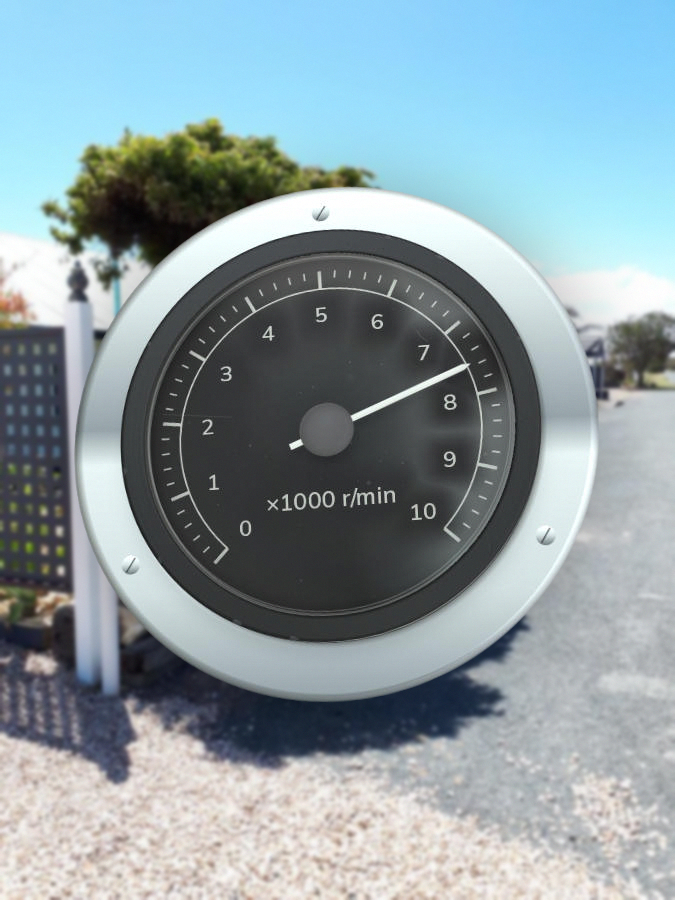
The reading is 7600 rpm
